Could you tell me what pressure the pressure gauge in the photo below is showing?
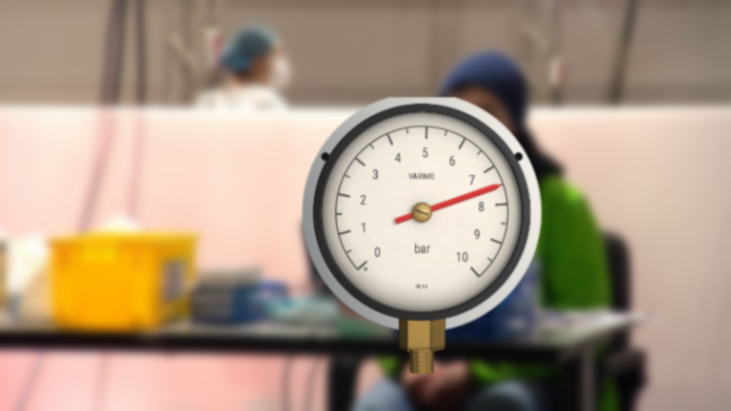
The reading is 7.5 bar
